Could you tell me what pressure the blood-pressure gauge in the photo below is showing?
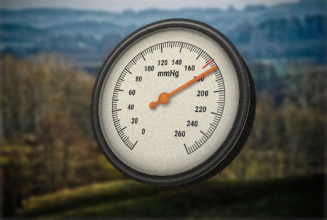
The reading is 180 mmHg
